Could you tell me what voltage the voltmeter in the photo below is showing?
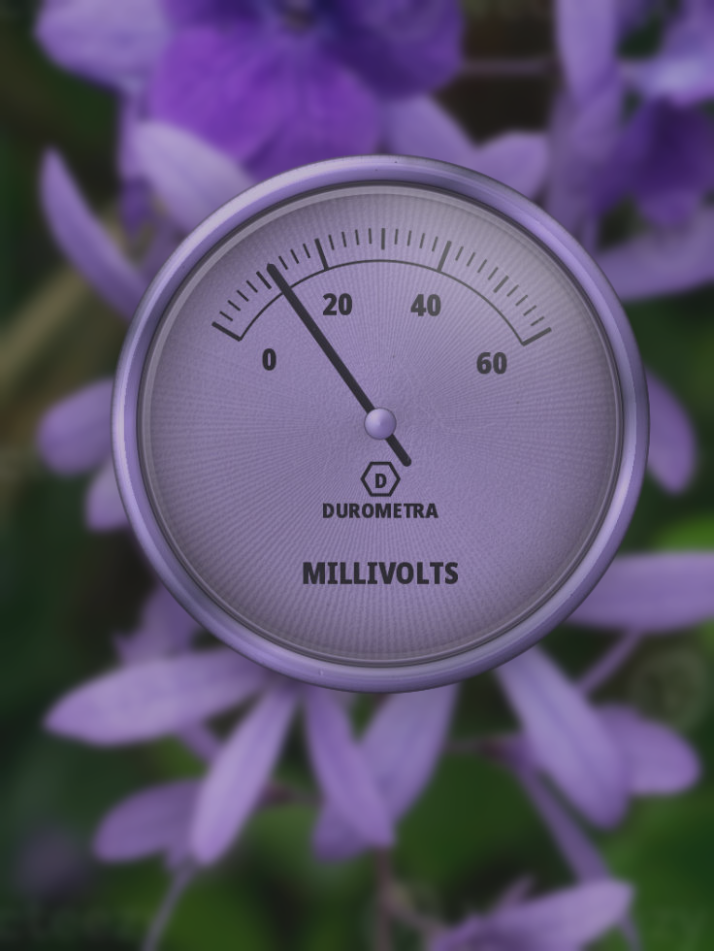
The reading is 12 mV
